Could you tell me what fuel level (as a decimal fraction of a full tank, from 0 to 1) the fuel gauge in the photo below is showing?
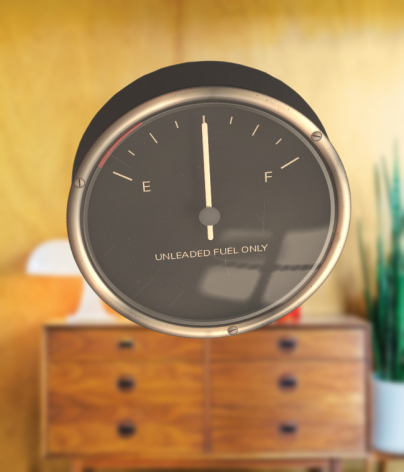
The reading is 0.5
